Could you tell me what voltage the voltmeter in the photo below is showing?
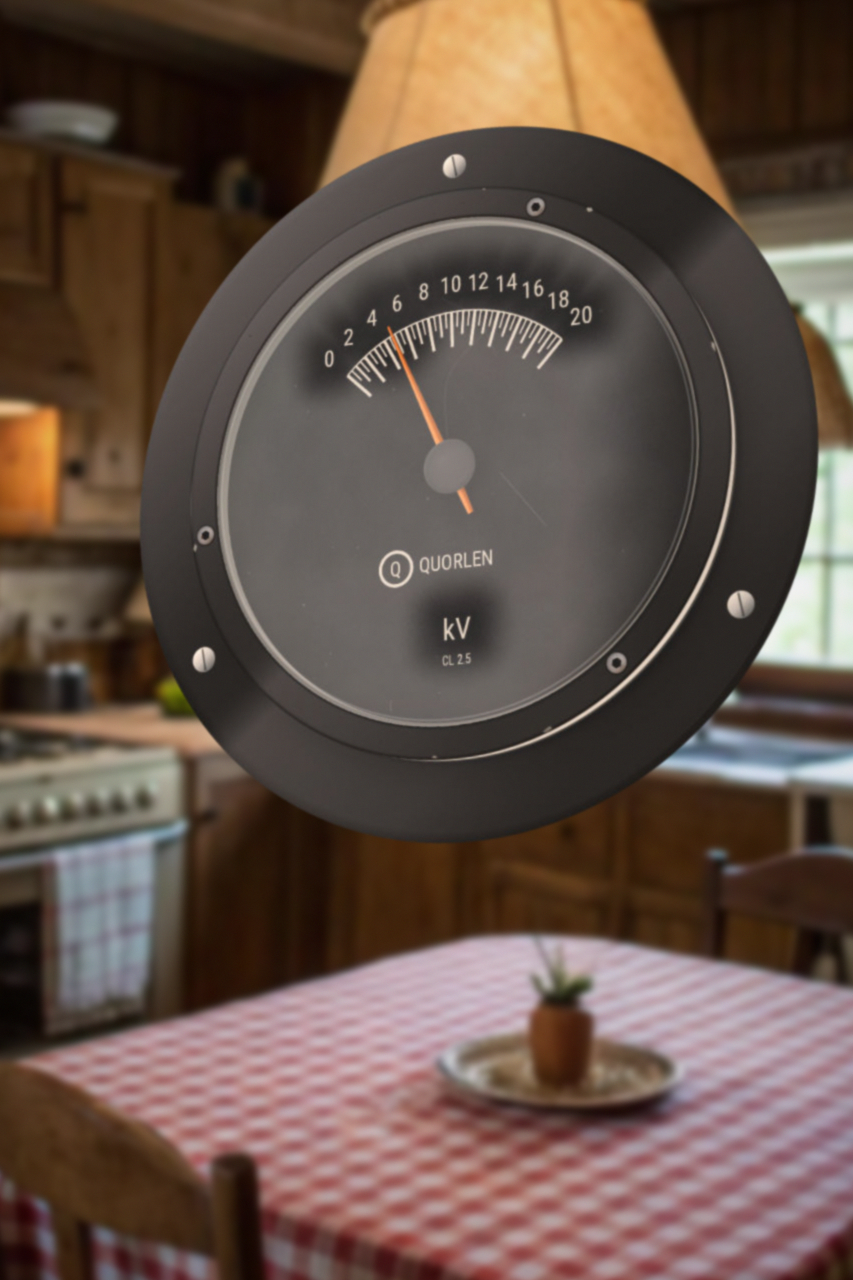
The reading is 5 kV
